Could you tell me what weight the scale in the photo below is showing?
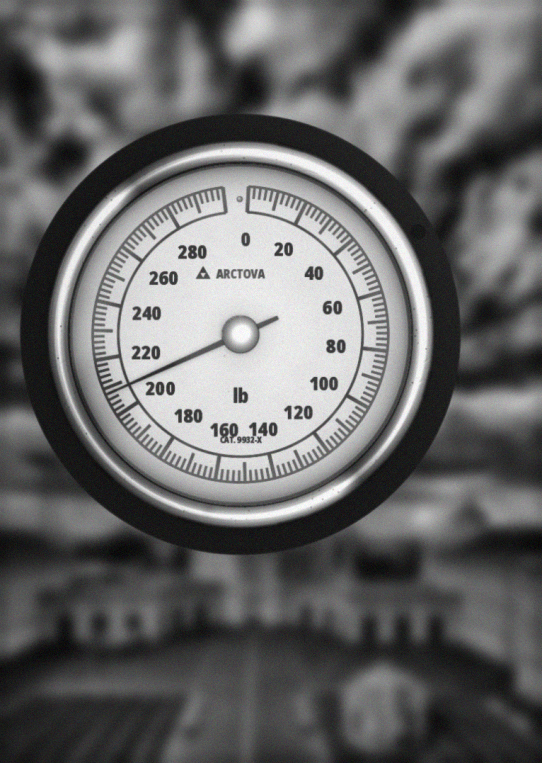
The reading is 208 lb
